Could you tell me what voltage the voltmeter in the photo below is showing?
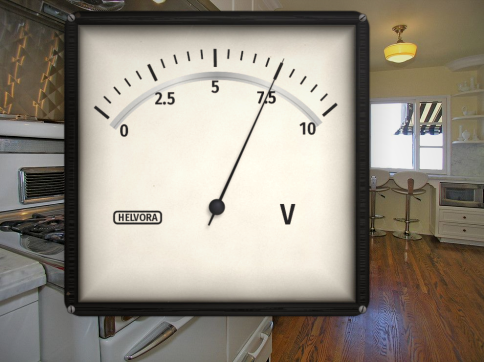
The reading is 7.5 V
